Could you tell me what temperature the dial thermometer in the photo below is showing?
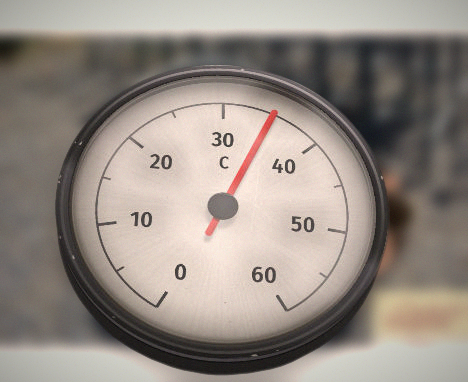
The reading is 35 °C
